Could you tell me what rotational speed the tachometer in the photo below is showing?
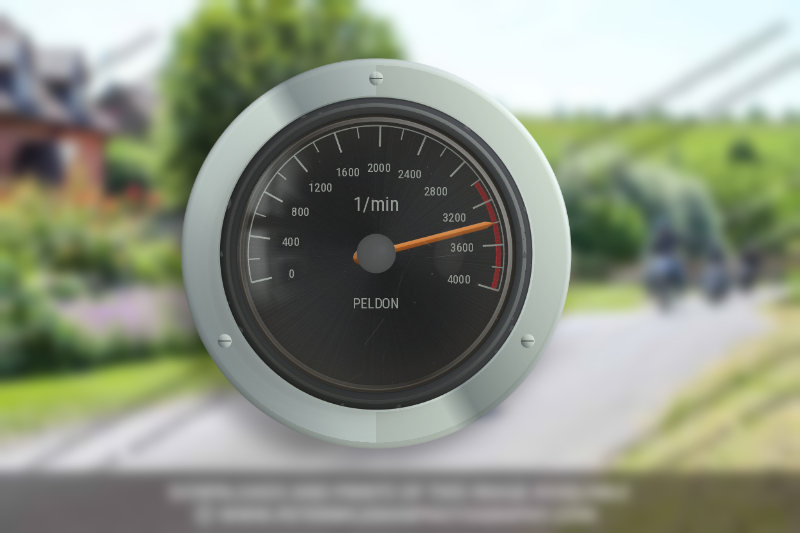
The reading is 3400 rpm
